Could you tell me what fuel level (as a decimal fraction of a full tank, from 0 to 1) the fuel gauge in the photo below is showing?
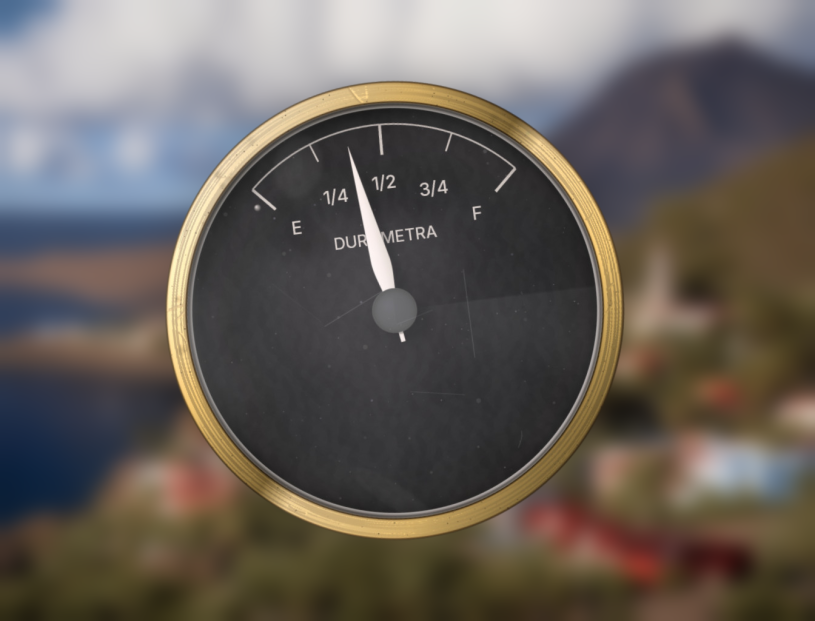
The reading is 0.375
